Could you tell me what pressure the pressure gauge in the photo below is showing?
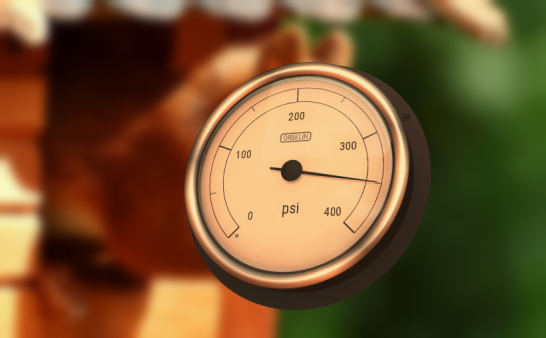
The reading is 350 psi
